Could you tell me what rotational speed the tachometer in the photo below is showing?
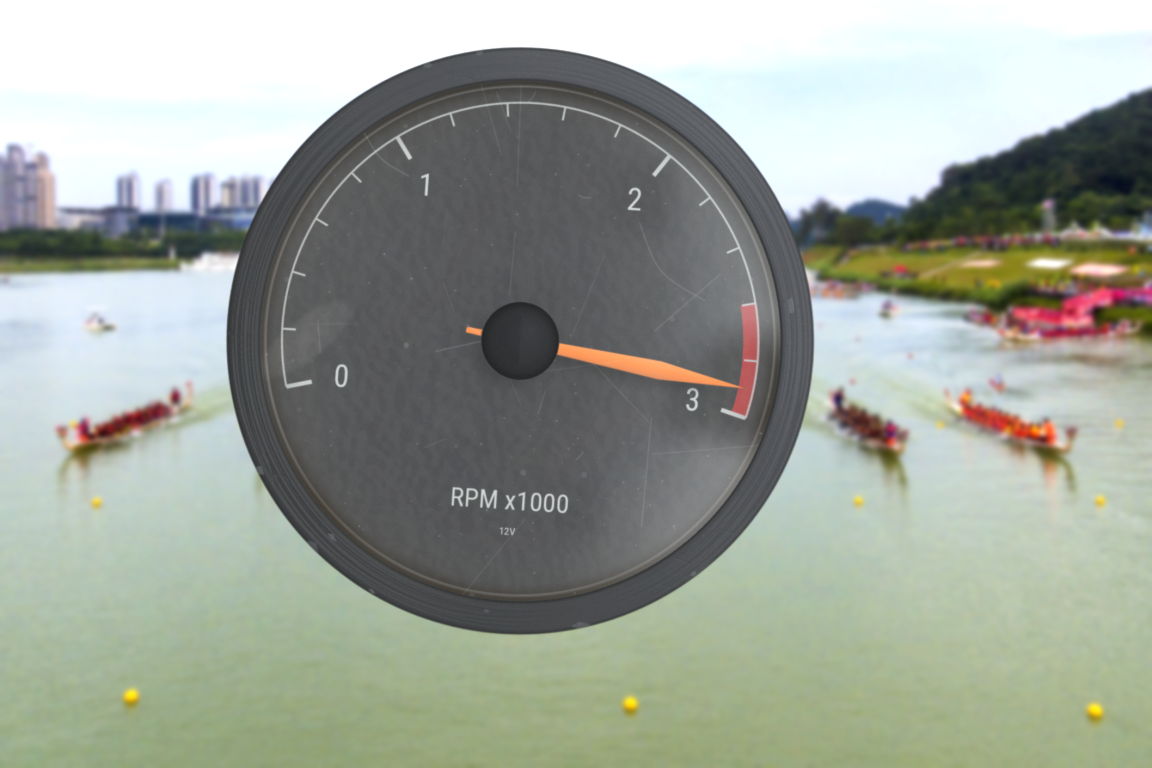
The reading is 2900 rpm
